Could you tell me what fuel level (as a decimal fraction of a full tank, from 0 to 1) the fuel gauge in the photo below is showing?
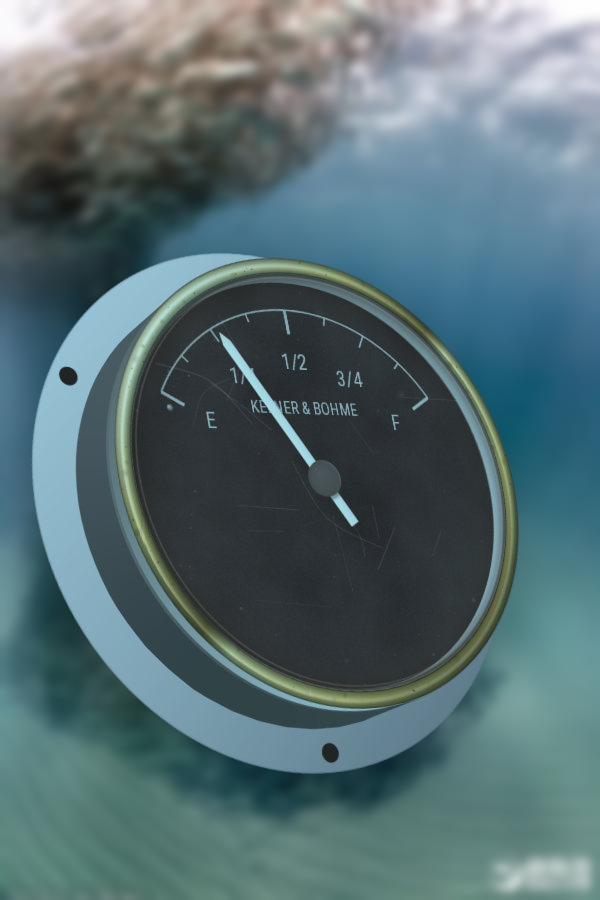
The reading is 0.25
